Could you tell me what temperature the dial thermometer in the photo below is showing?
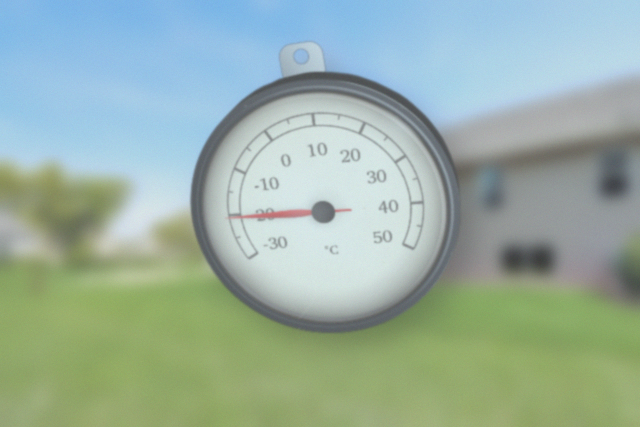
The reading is -20 °C
